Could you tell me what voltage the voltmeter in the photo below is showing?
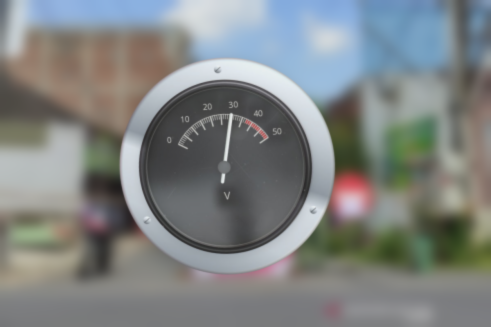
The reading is 30 V
